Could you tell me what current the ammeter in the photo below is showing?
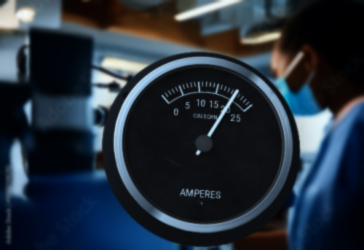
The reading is 20 A
